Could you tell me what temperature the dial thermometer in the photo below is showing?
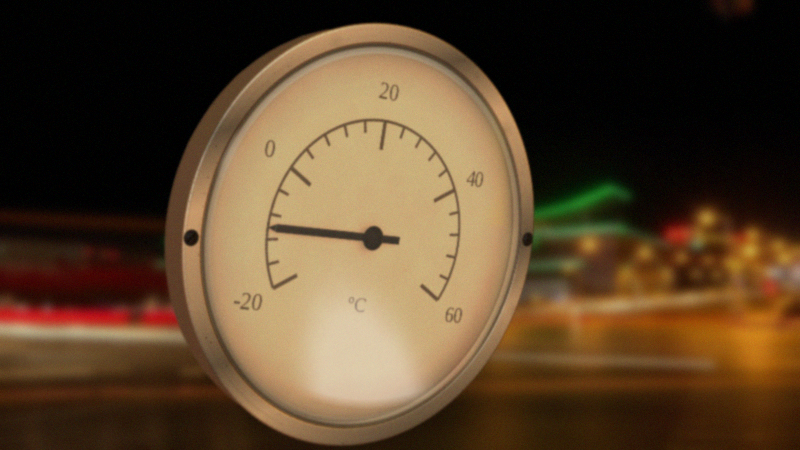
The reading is -10 °C
